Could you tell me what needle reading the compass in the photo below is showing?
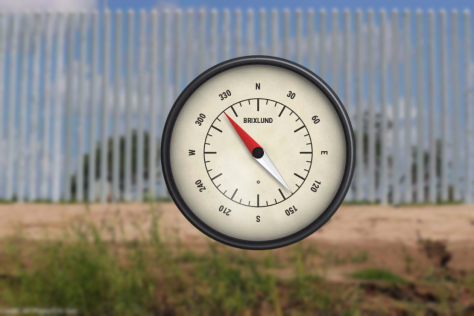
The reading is 320 °
